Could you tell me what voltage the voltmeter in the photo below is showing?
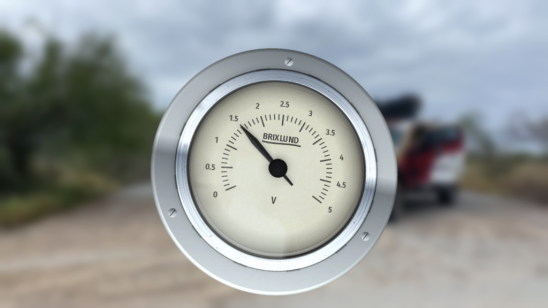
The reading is 1.5 V
